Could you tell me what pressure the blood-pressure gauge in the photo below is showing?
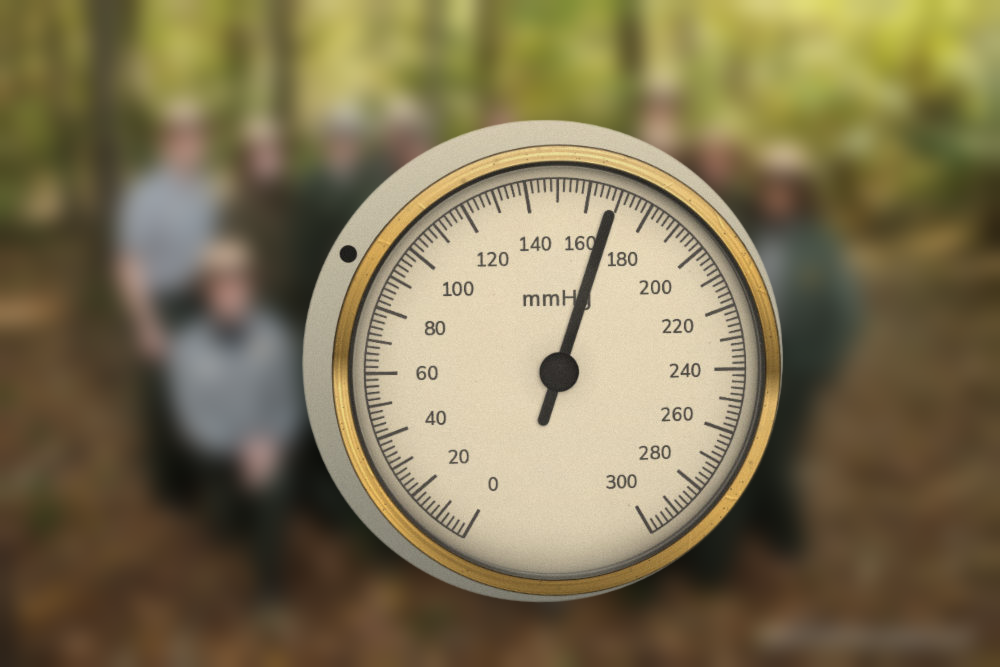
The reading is 168 mmHg
